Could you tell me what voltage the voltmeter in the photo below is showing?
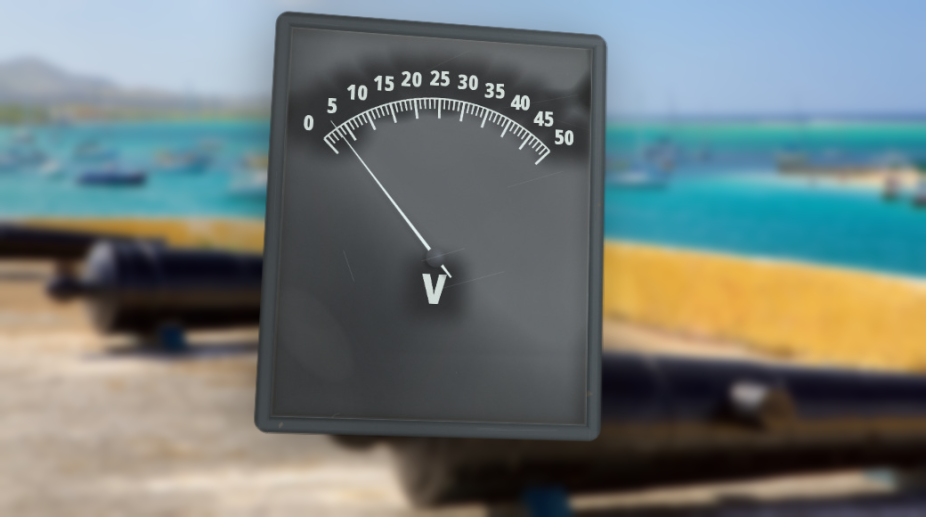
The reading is 3 V
